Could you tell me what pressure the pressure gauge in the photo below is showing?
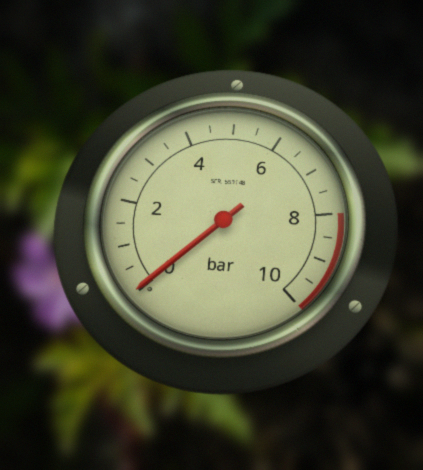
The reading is 0 bar
